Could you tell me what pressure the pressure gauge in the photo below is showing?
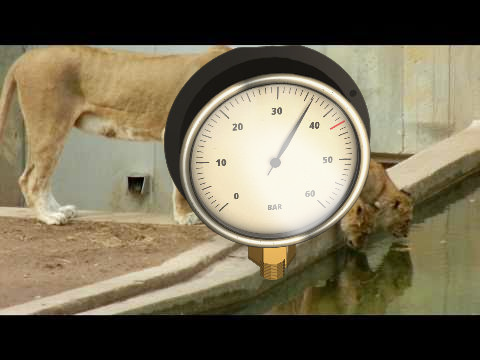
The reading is 36 bar
